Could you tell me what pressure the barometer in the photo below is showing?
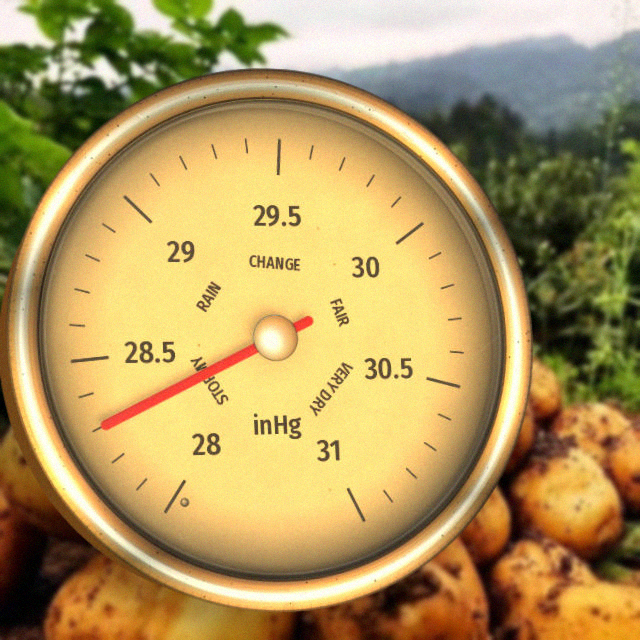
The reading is 28.3 inHg
